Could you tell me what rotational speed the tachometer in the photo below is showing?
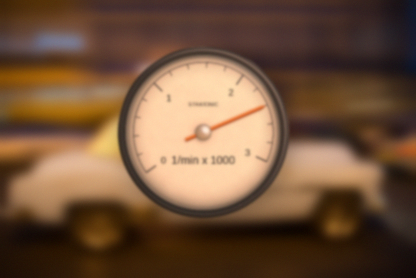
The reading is 2400 rpm
